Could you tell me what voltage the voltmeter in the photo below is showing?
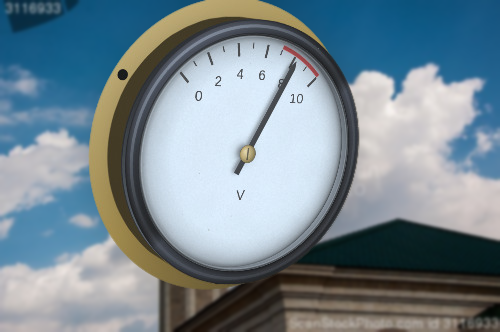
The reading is 8 V
